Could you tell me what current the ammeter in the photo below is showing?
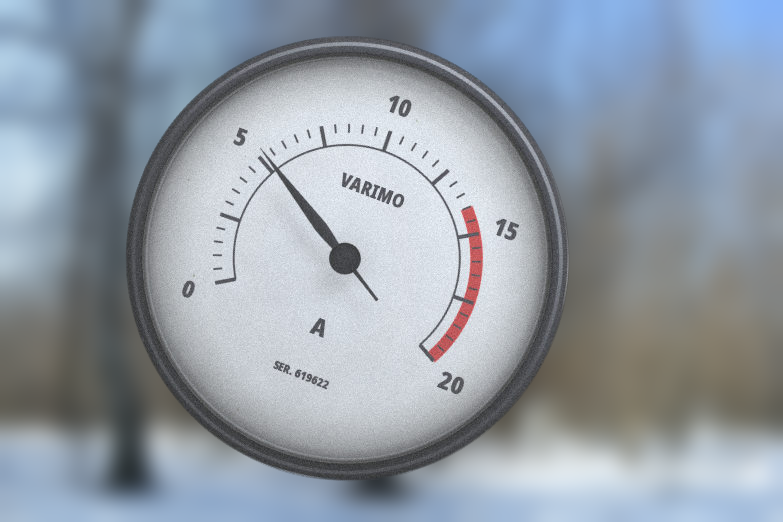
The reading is 5.25 A
